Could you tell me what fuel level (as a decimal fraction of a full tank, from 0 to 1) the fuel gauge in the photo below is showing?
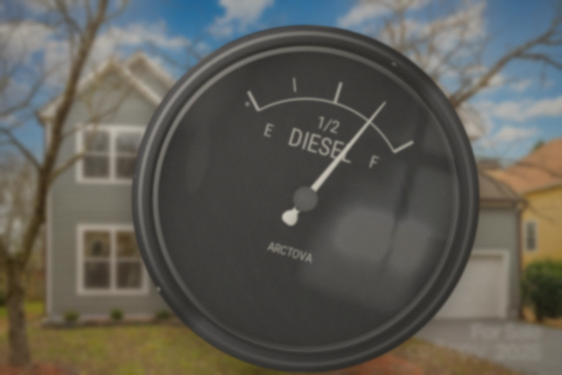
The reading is 0.75
